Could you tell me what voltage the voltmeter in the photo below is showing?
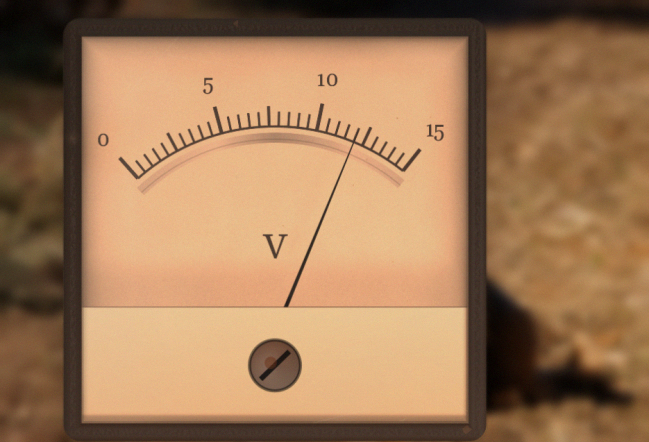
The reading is 12 V
